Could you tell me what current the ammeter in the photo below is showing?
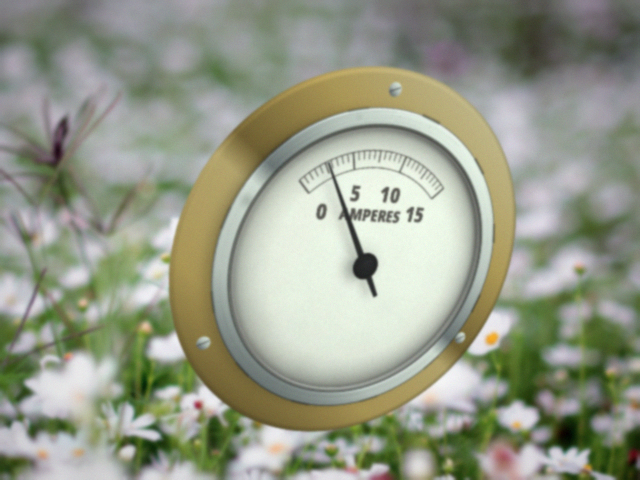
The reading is 2.5 A
